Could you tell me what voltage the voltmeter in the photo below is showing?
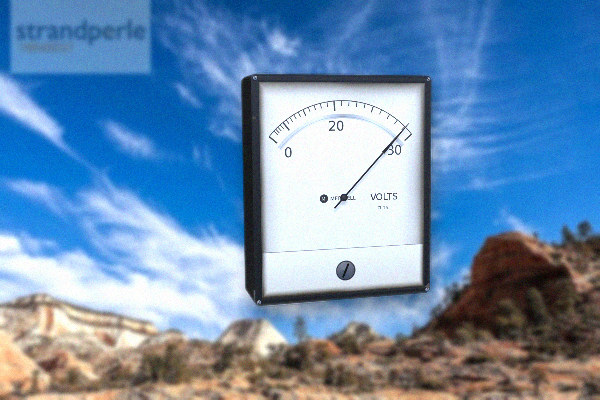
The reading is 29 V
